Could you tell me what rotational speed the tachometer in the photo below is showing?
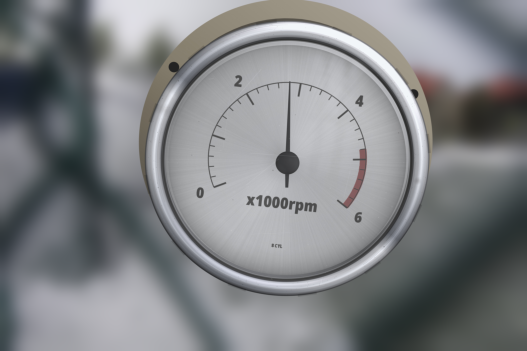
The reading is 2800 rpm
